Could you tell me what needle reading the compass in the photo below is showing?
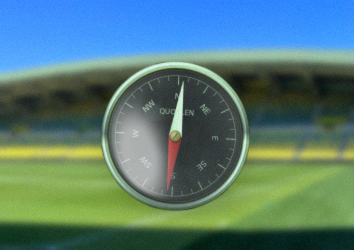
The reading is 185 °
